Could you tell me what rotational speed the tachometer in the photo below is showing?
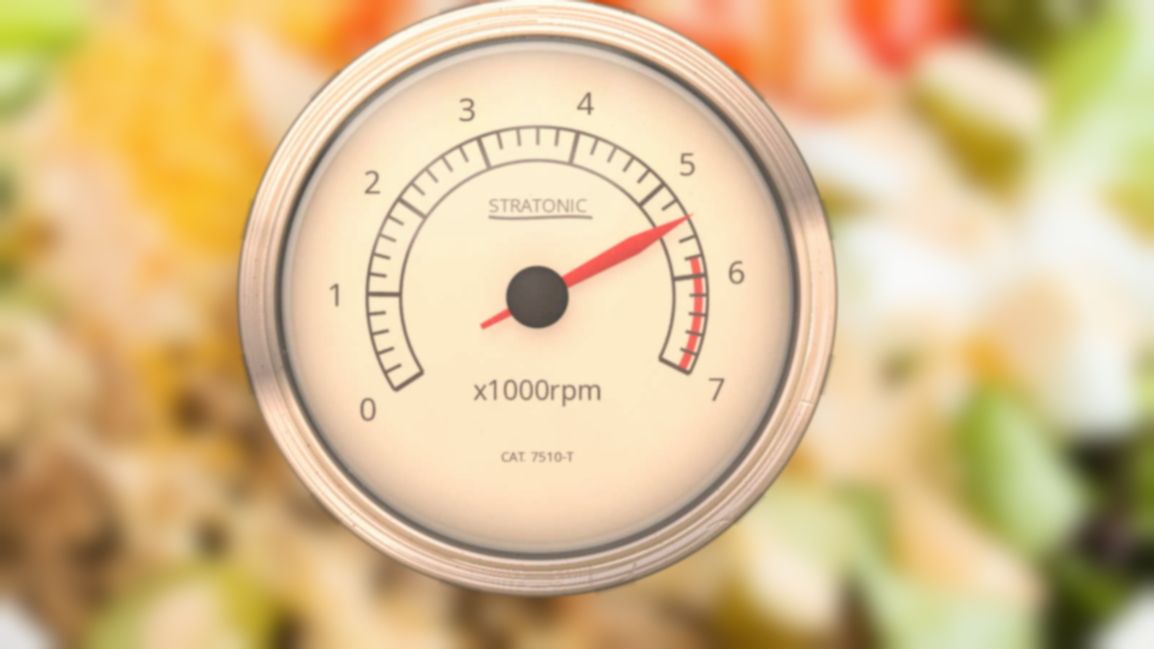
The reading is 5400 rpm
